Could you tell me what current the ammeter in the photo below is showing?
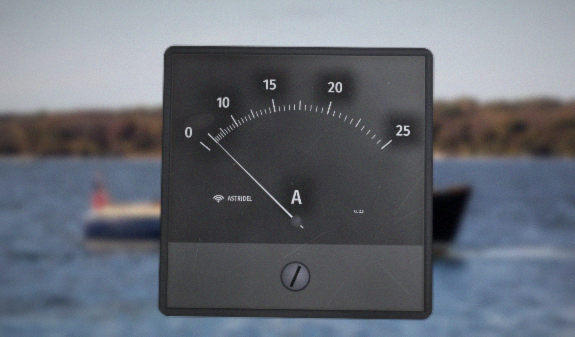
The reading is 5 A
